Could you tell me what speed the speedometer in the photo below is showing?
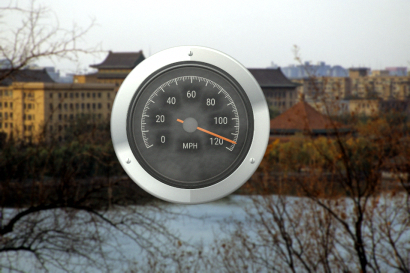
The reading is 115 mph
